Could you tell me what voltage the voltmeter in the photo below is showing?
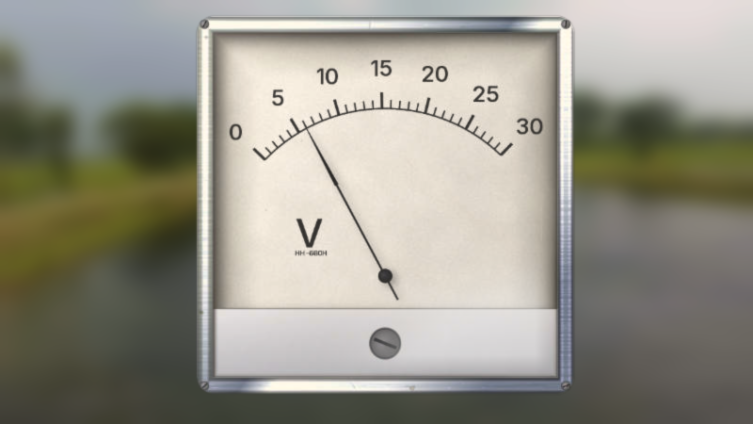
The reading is 6 V
